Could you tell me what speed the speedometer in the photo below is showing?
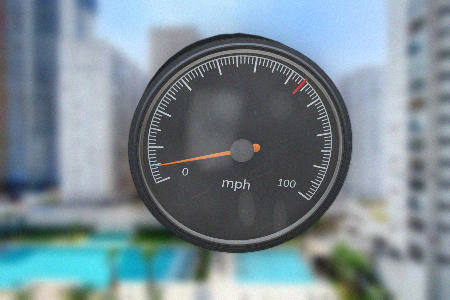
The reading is 5 mph
